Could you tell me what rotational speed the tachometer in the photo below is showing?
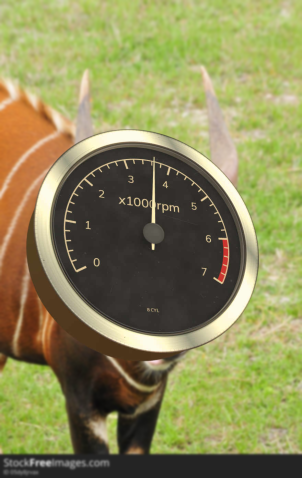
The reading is 3600 rpm
